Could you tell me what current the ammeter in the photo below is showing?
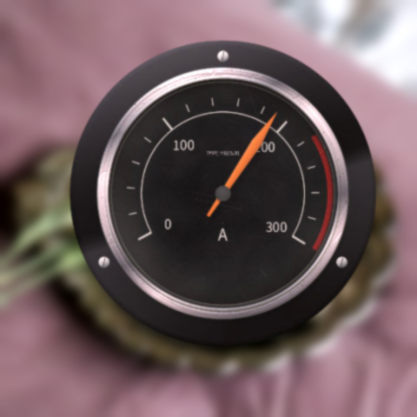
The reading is 190 A
